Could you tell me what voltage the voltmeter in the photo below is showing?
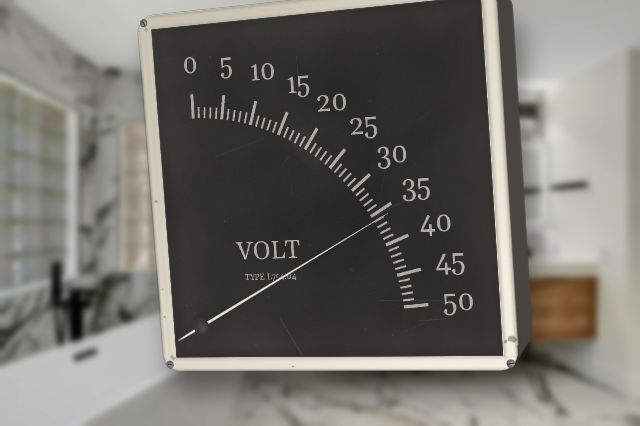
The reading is 36 V
